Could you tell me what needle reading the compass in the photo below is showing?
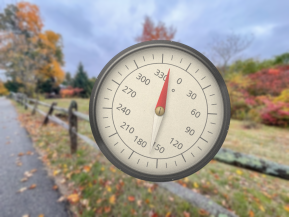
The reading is 340 °
